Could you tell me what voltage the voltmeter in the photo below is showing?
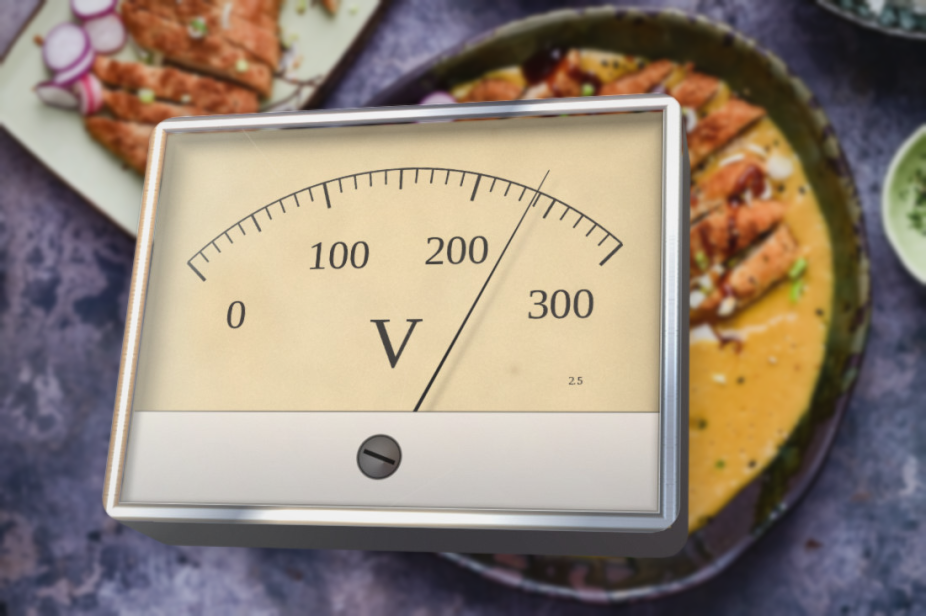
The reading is 240 V
